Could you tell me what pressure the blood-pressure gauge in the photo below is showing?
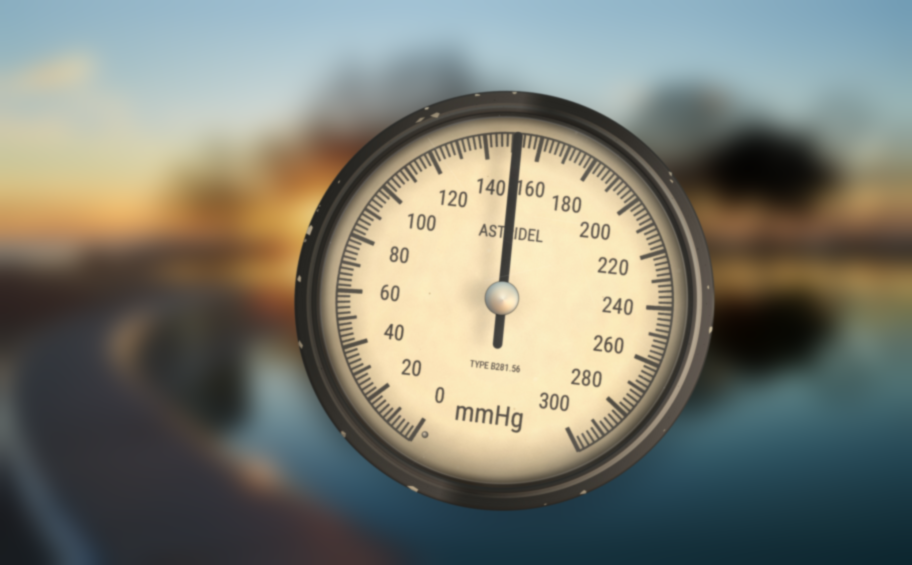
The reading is 152 mmHg
